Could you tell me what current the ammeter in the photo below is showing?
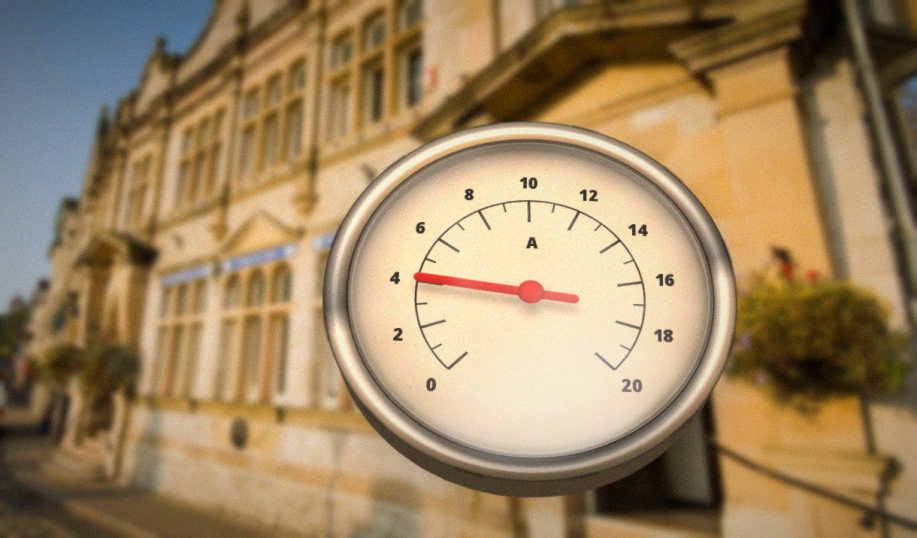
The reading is 4 A
